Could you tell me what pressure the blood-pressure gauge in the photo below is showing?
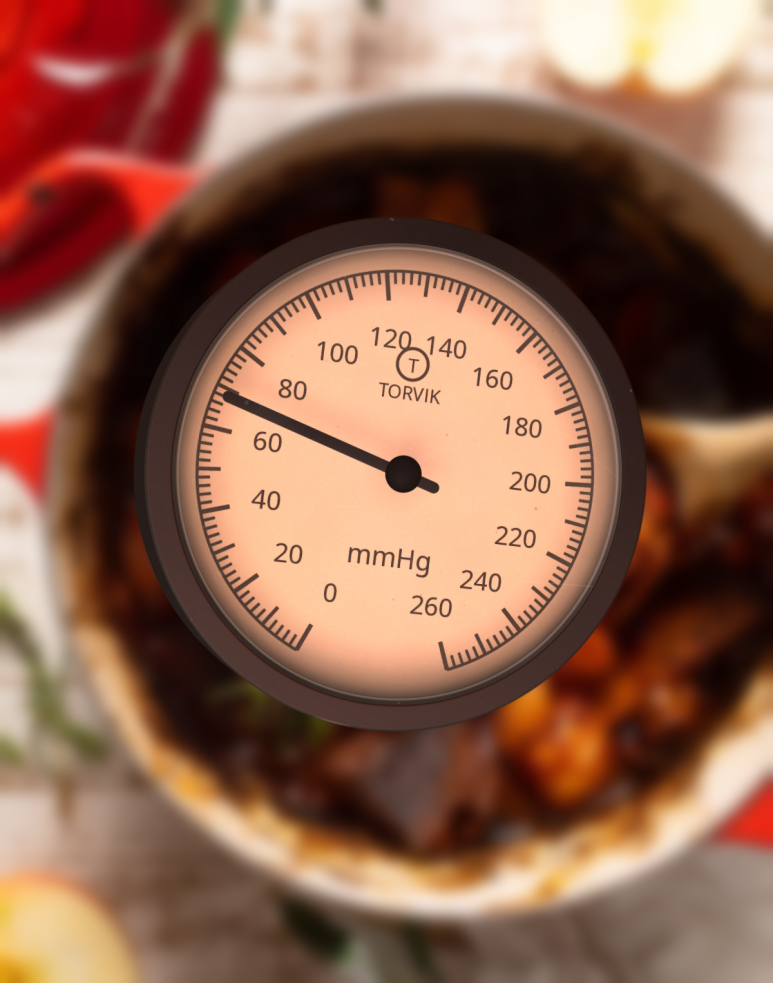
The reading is 68 mmHg
